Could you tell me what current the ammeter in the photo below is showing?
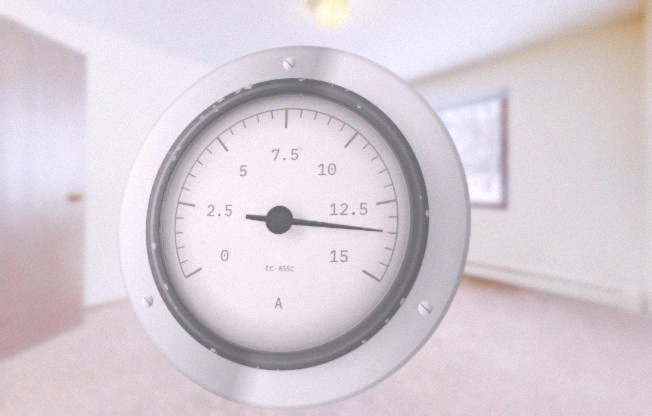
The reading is 13.5 A
